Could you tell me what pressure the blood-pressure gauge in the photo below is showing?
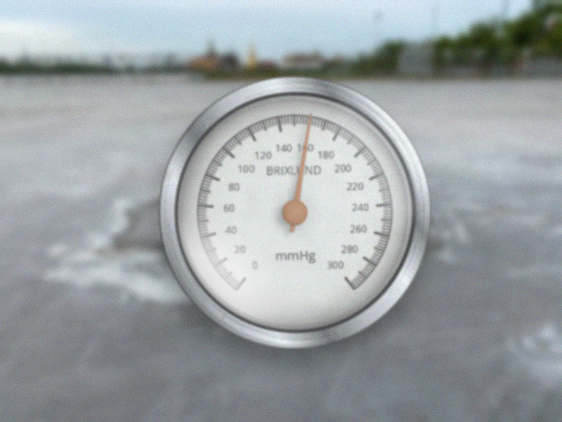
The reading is 160 mmHg
